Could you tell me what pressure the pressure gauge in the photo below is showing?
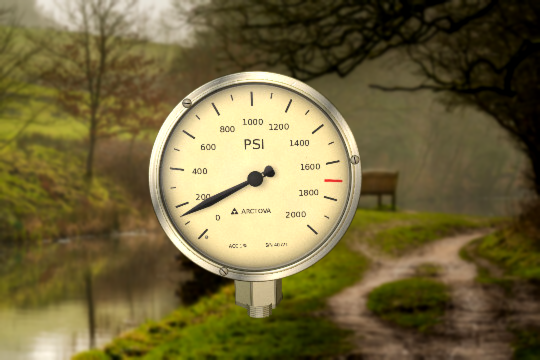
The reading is 150 psi
